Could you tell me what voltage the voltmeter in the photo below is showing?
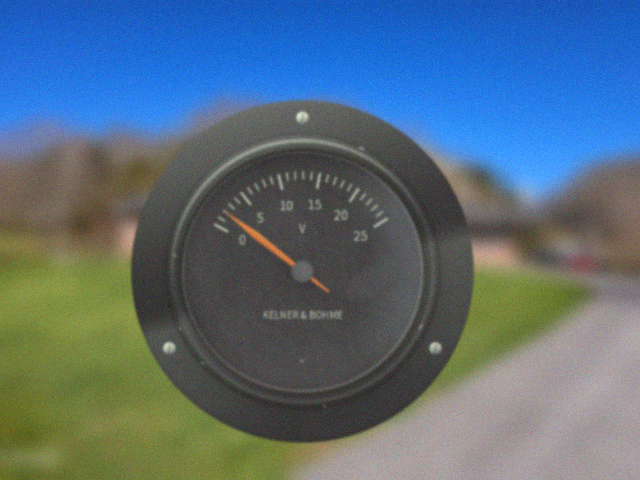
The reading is 2 V
